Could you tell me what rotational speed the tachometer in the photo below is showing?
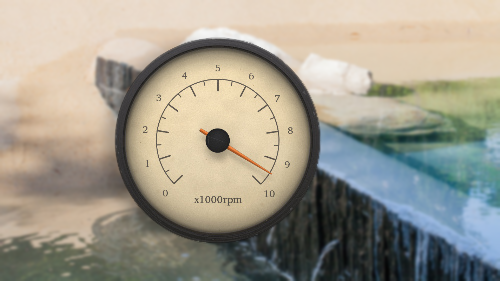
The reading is 9500 rpm
